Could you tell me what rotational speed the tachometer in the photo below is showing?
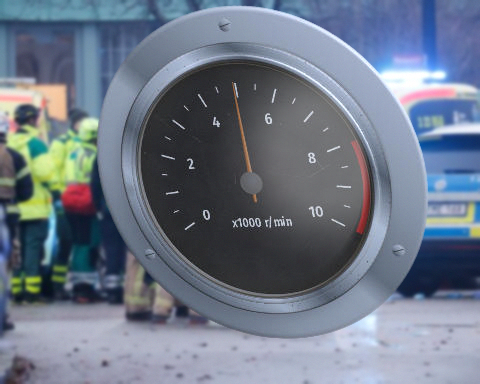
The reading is 5000 rpm
